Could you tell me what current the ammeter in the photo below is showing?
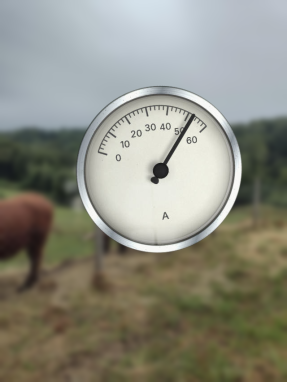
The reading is 52 A
